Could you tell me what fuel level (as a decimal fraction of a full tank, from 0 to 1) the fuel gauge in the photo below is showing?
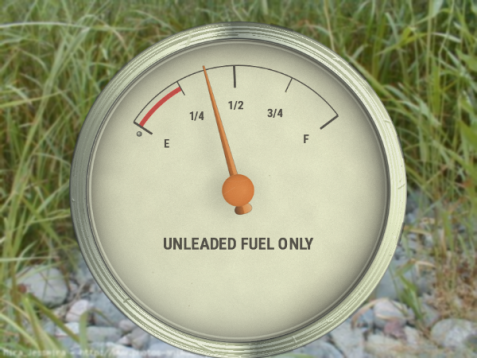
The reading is 0.375
